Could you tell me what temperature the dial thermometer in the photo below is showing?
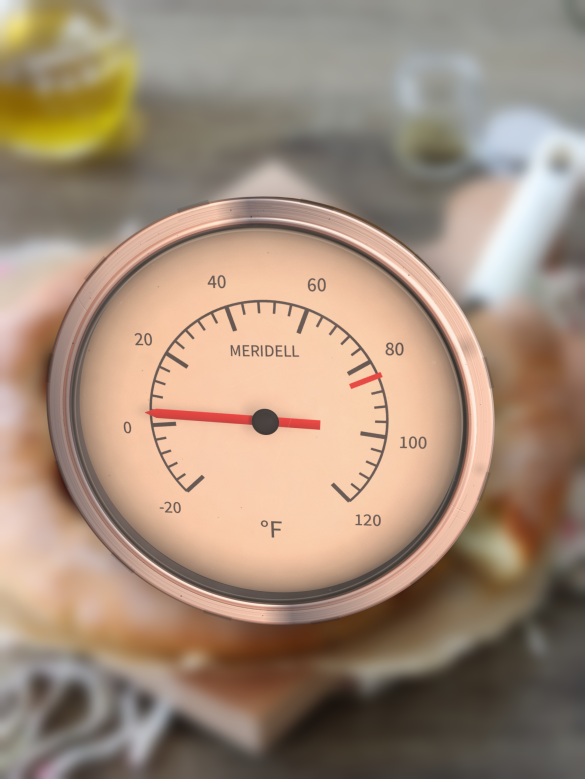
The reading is 4 °F
